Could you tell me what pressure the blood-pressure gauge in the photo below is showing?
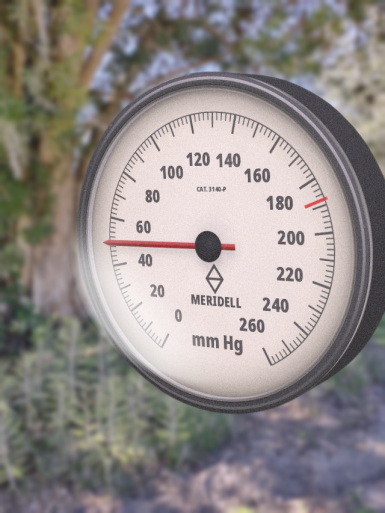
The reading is 50 mmHg
